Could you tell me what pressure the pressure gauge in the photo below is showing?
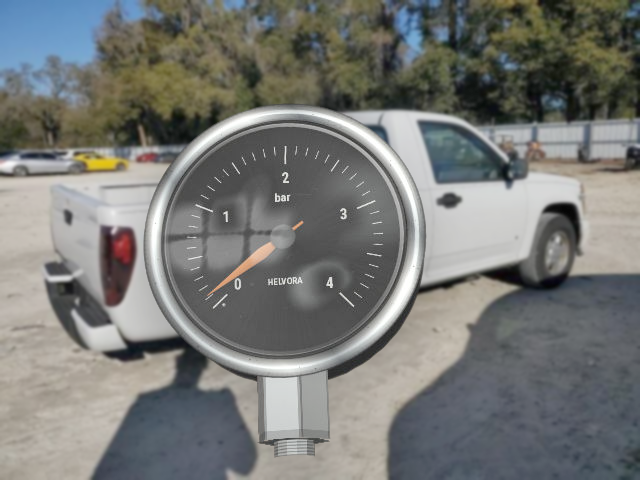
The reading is 0.1 bar
